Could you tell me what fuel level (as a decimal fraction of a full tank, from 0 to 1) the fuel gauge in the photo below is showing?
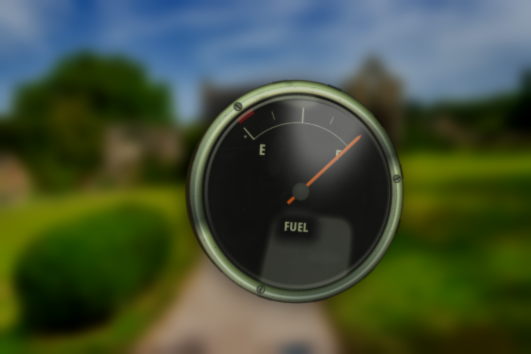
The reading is 1
